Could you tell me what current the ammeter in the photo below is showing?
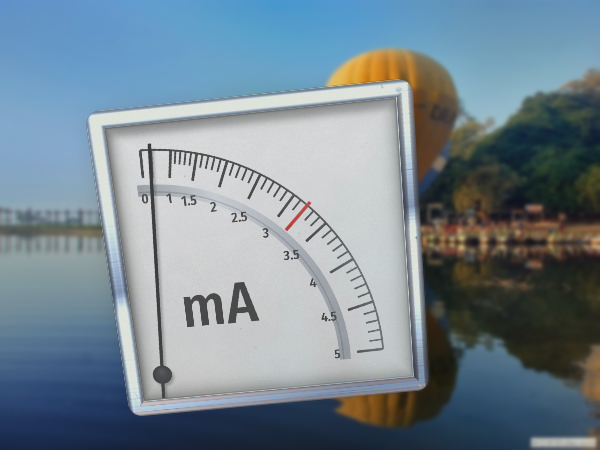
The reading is 0.5 mA
